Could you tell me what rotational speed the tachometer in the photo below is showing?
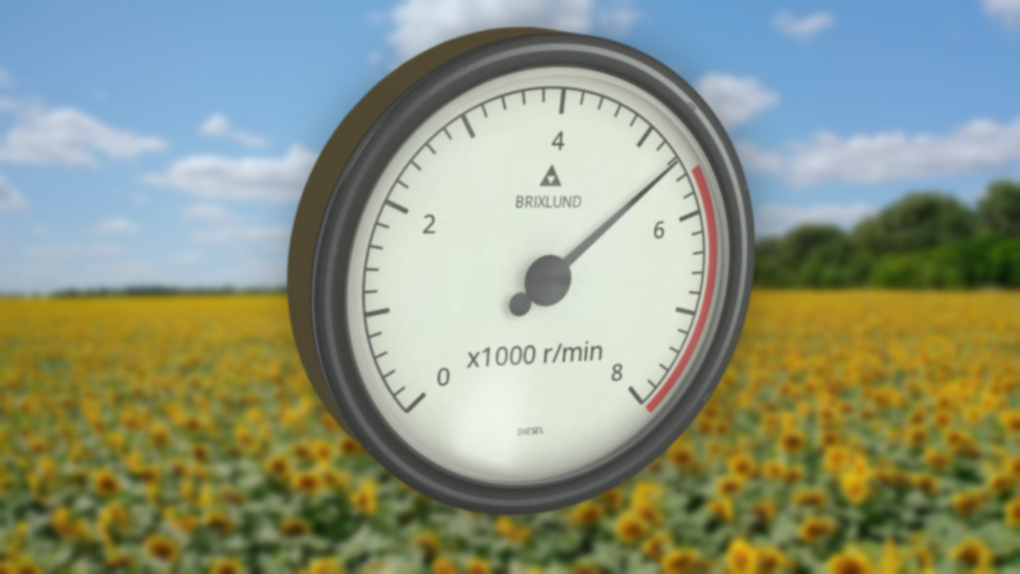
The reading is 5400 rpm
